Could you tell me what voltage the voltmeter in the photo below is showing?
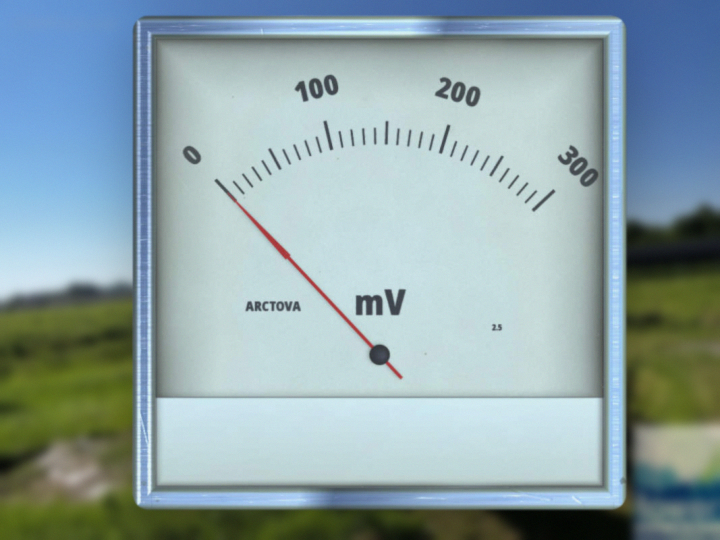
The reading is 0 mV
